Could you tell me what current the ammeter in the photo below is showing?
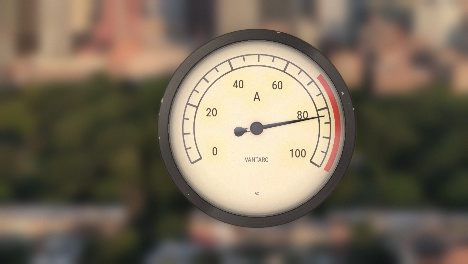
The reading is 82.5 A
